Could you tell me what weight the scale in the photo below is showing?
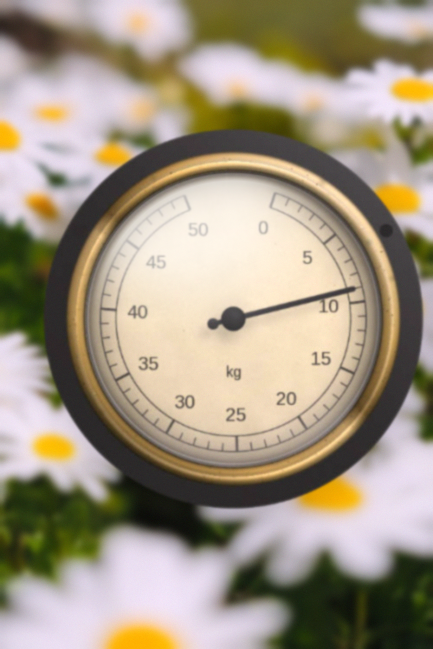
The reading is 9 kg
